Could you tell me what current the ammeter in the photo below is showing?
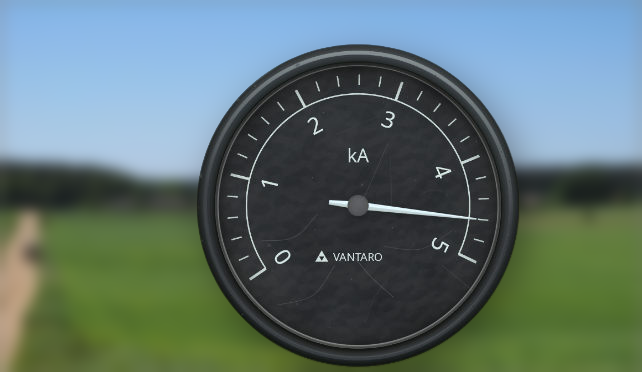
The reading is 4.6 kA
